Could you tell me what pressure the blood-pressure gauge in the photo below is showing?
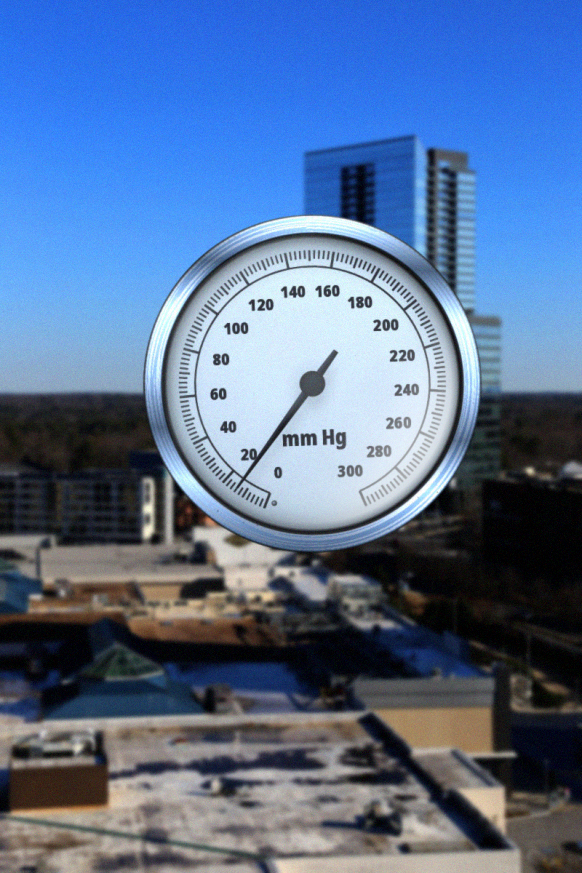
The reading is 14 mmHg
